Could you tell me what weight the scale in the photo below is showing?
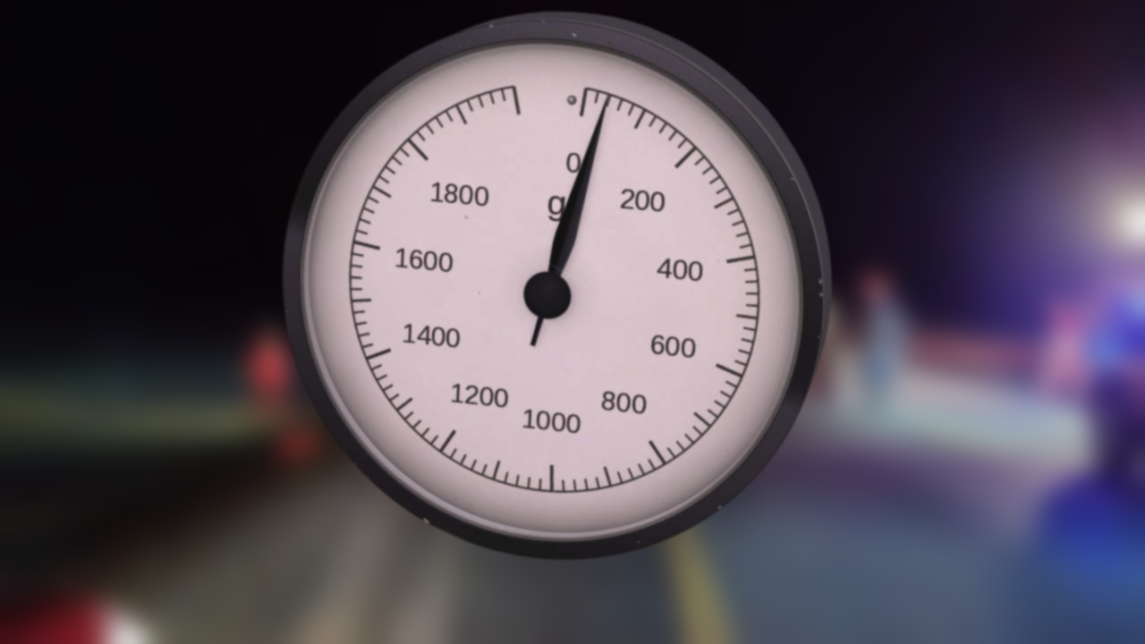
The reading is 40 g
